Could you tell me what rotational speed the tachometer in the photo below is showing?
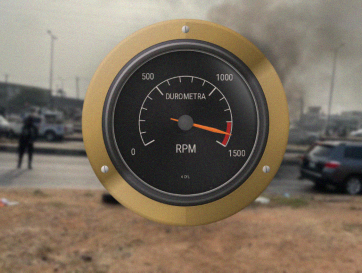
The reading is 1400 rpm
